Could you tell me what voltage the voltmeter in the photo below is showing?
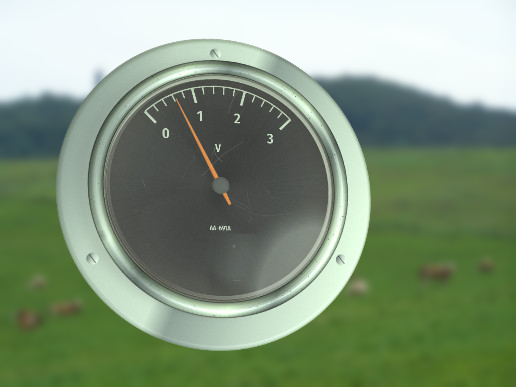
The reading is 0.6 V
